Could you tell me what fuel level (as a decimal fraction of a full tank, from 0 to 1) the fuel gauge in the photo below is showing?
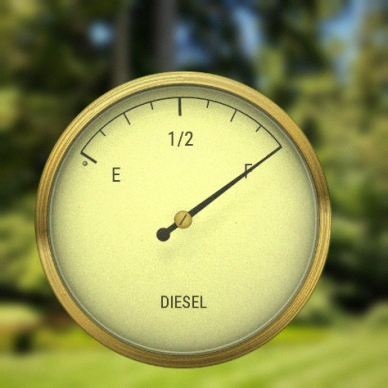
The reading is 1
